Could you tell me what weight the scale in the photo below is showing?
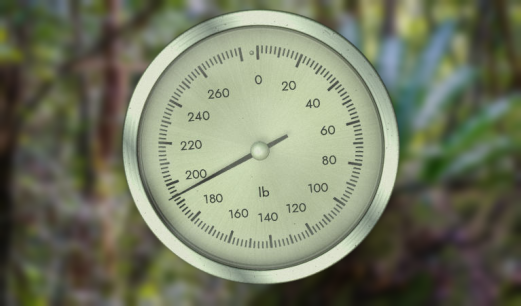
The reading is 194 lb
